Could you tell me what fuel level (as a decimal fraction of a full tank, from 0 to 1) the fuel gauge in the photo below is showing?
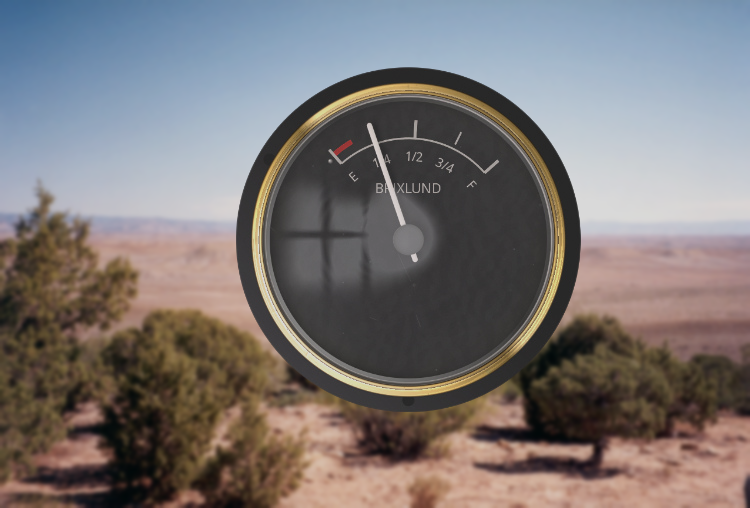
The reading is 0.25
